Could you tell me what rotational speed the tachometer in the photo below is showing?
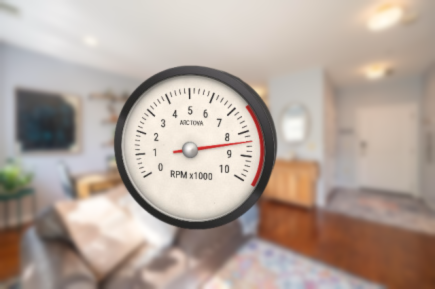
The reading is 8400 rpm
